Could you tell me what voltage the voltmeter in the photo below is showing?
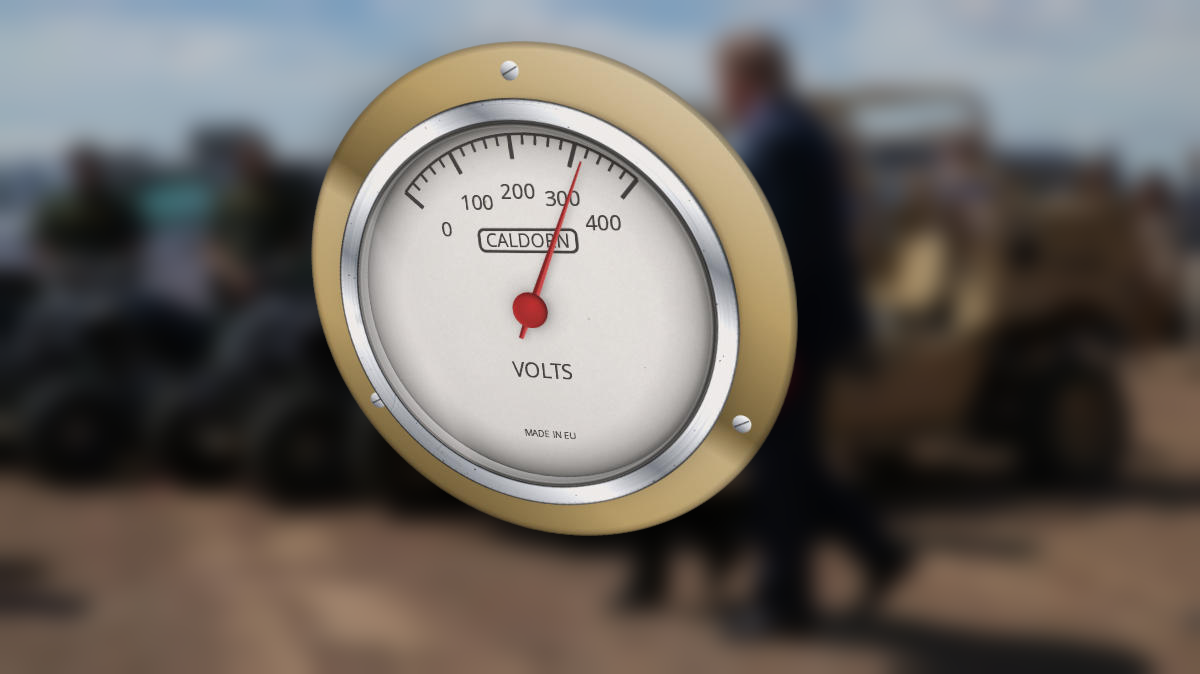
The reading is 320 V
